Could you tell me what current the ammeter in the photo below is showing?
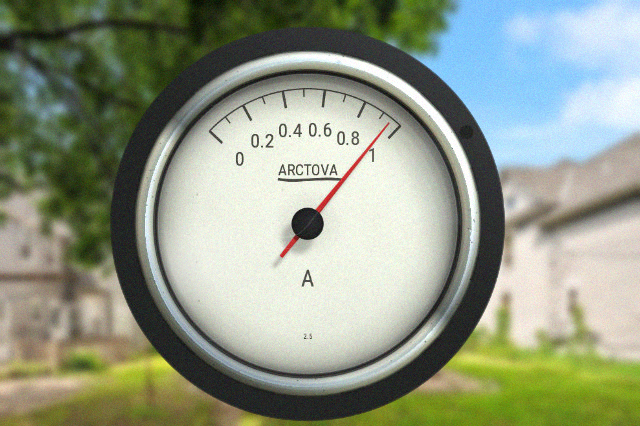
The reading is 0.95 A
